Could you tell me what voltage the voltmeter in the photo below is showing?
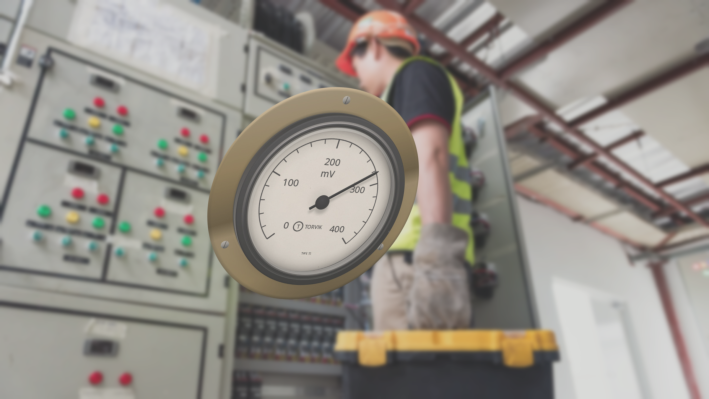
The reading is 280 mV
